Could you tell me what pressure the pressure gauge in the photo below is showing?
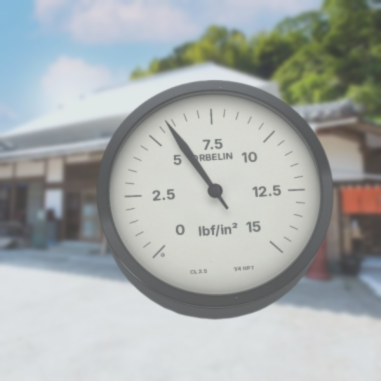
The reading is 5.75 psi
